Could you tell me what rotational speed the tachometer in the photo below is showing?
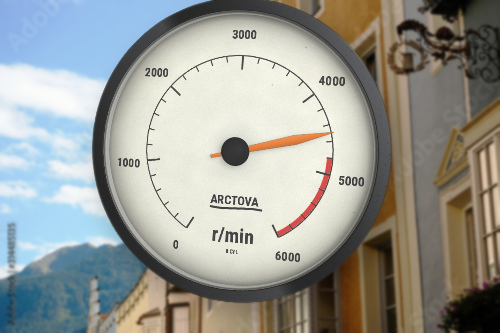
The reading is 4500 rpm
